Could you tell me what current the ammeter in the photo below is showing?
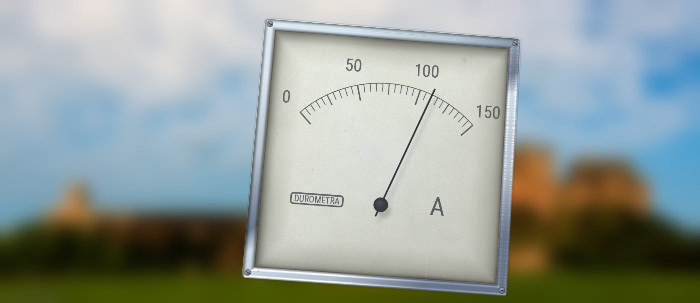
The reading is 110 A
